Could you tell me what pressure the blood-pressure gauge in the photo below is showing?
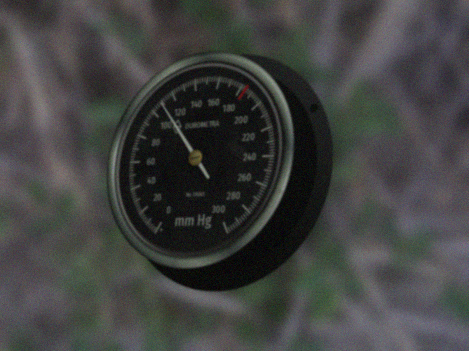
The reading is 110 mmHg
